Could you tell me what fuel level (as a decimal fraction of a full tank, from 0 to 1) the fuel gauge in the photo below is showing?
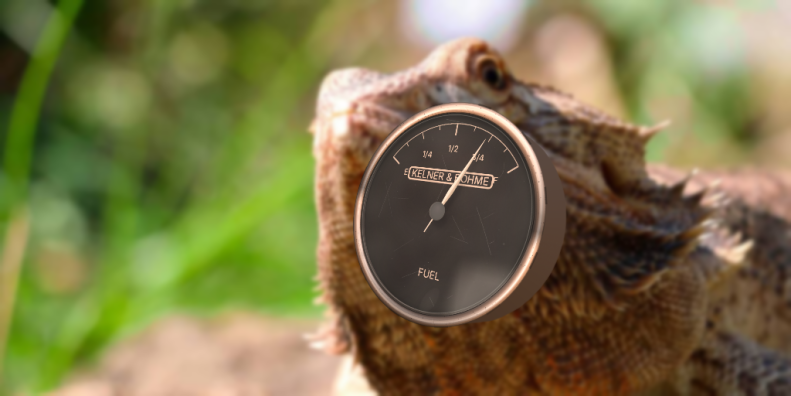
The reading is 0.75
